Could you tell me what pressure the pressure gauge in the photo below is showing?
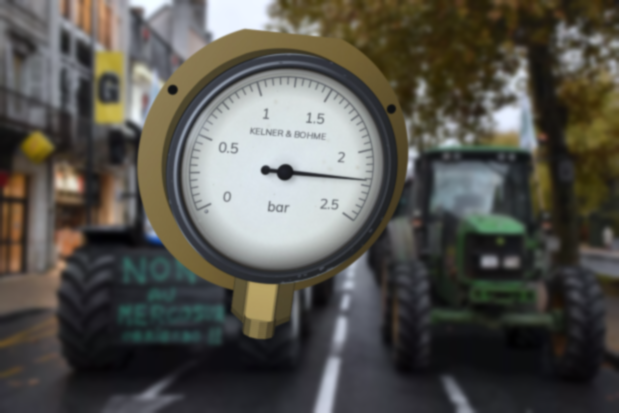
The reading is 2.2 bar
